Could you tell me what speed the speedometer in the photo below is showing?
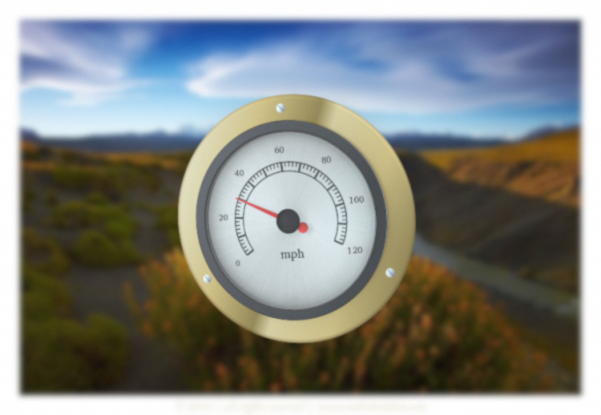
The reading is 30 mph
